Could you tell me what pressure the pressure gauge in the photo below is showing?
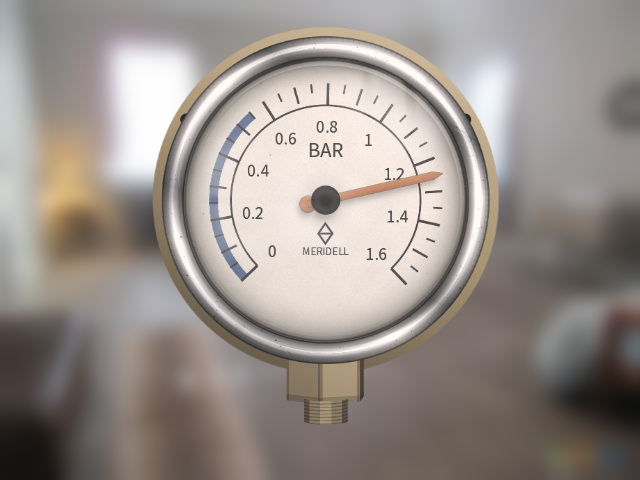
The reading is 1.25 bar
